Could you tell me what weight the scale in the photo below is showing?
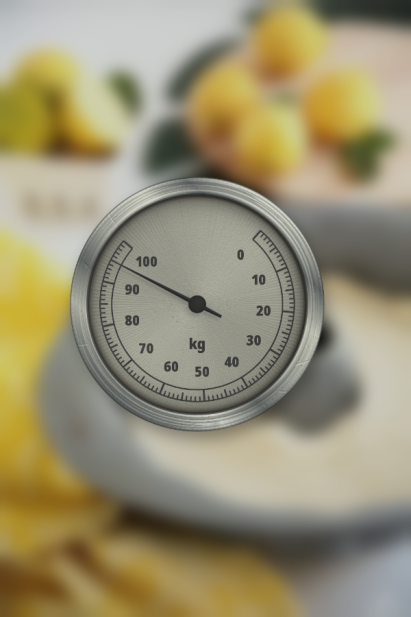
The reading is 95 kg
